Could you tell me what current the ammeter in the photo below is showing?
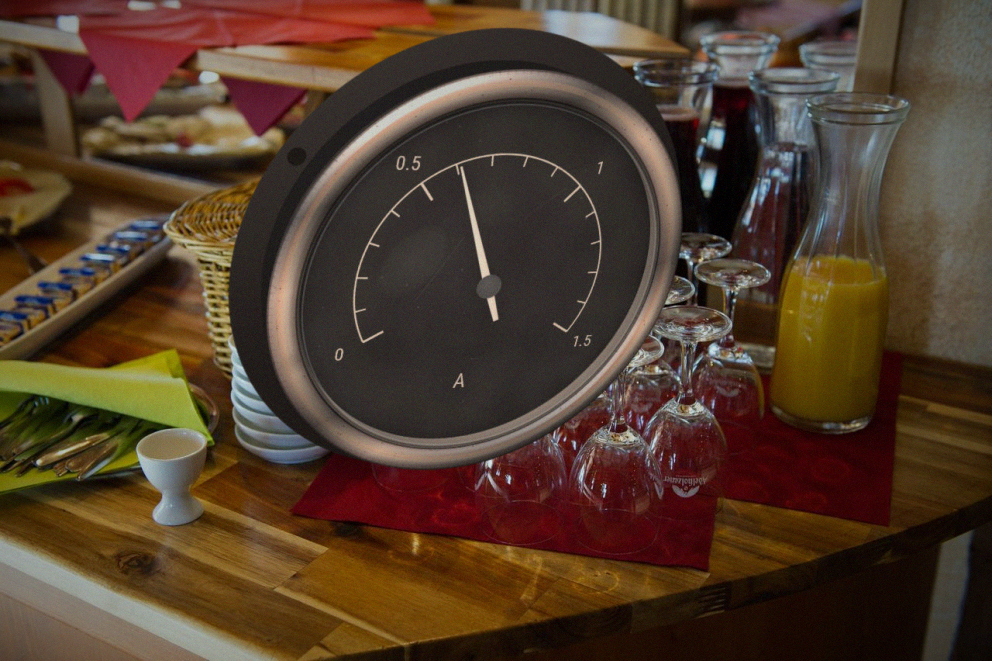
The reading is 0.6 A
